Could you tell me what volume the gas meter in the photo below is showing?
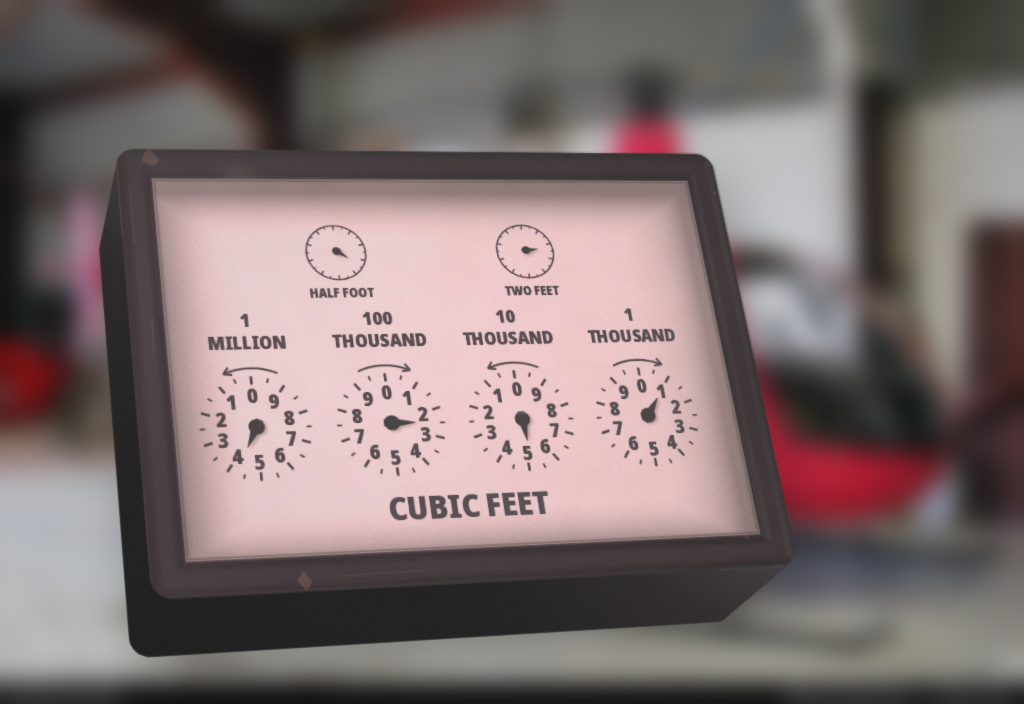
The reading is 425100 ft³
